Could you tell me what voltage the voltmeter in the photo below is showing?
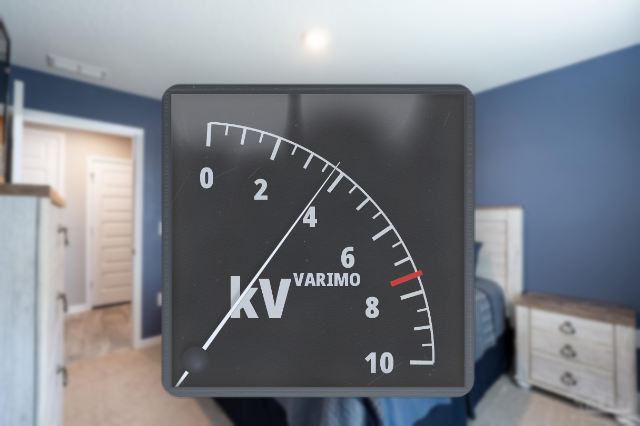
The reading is 3.75 kV
